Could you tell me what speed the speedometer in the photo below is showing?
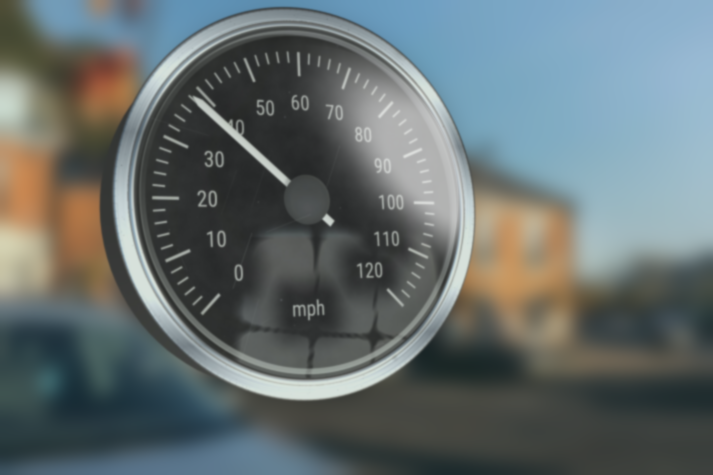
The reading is 38 mph
